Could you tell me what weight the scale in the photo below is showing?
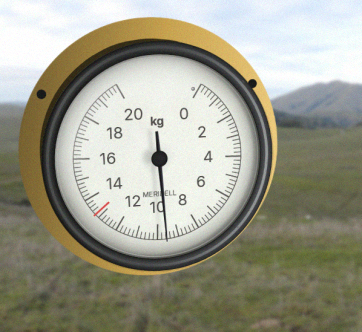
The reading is 9.6 kg
